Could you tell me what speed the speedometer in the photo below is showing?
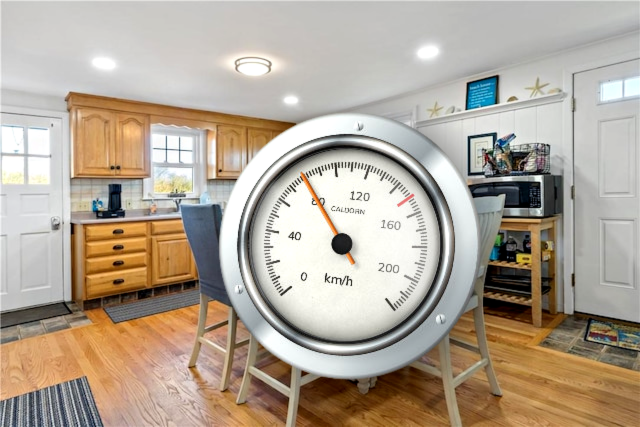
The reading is 80 km/h
